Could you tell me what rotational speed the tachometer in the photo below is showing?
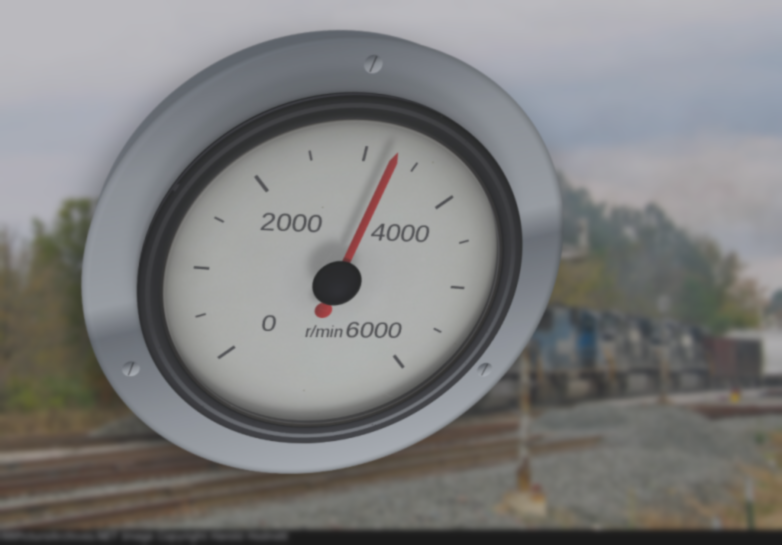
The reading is 3250 rpm
